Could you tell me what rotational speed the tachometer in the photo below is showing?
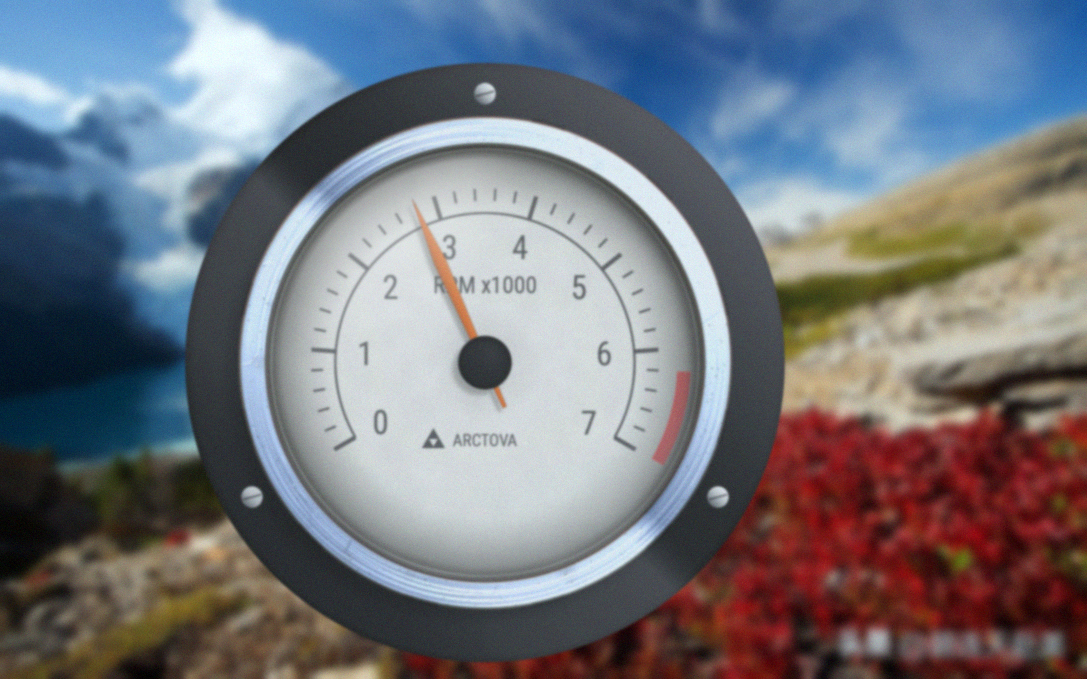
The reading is 2800 rpm
